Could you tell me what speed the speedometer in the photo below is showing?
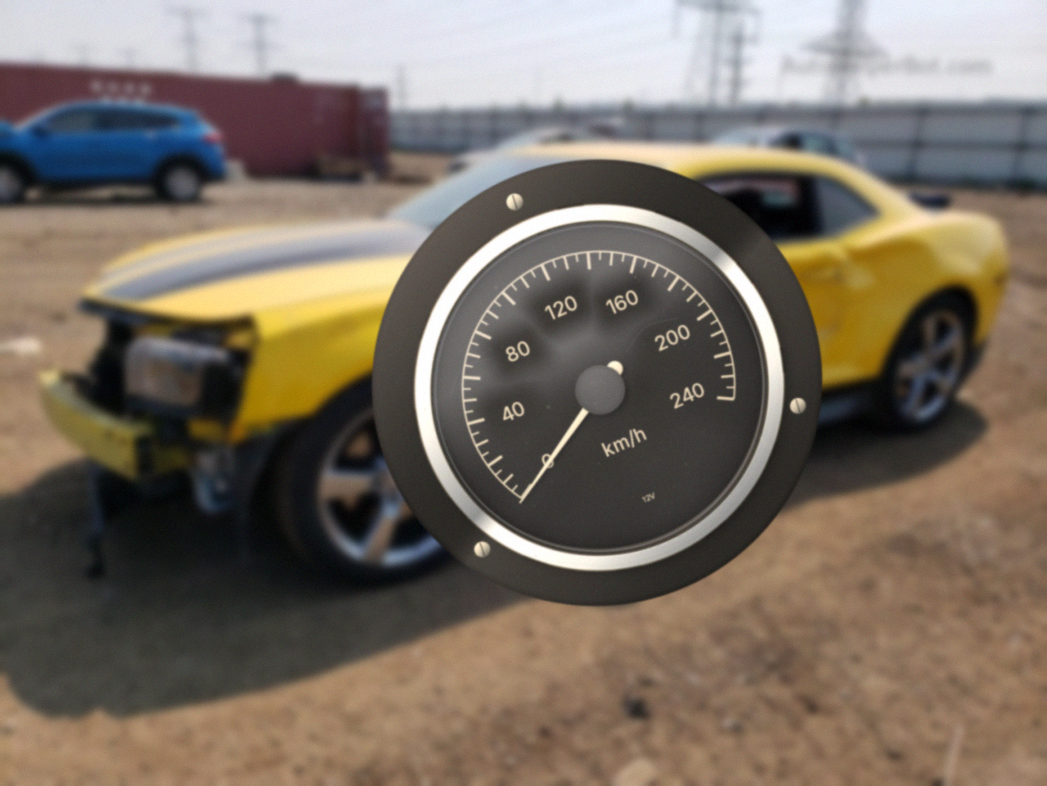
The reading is 0 km/h
